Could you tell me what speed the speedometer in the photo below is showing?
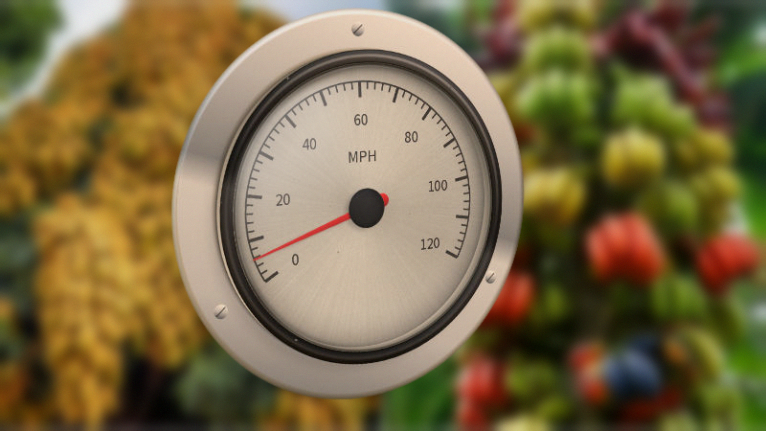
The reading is 6 mph
